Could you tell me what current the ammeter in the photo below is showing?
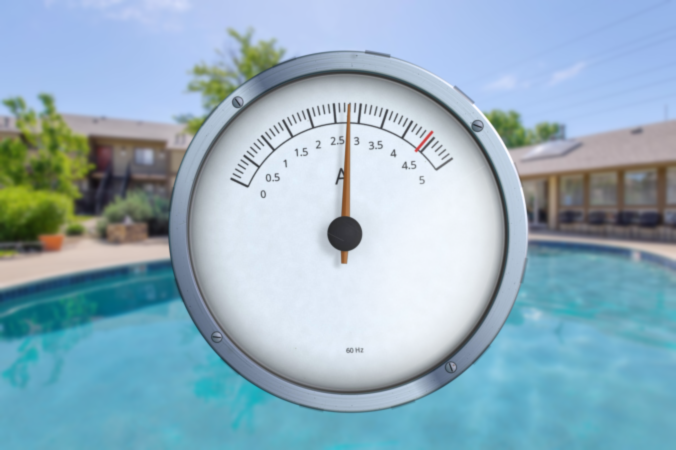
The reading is 2.8 A
